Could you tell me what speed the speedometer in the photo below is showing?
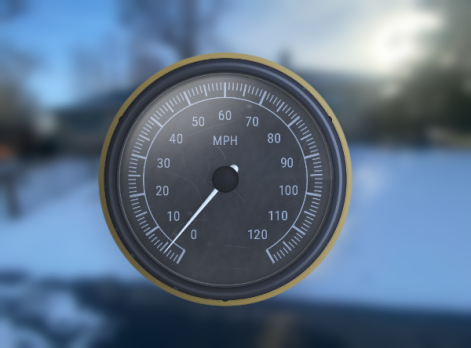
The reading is 4 mph
